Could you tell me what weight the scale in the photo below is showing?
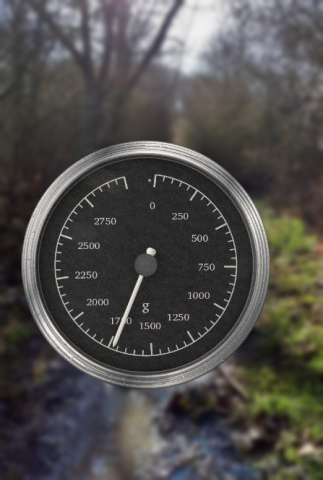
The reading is 1725 g
